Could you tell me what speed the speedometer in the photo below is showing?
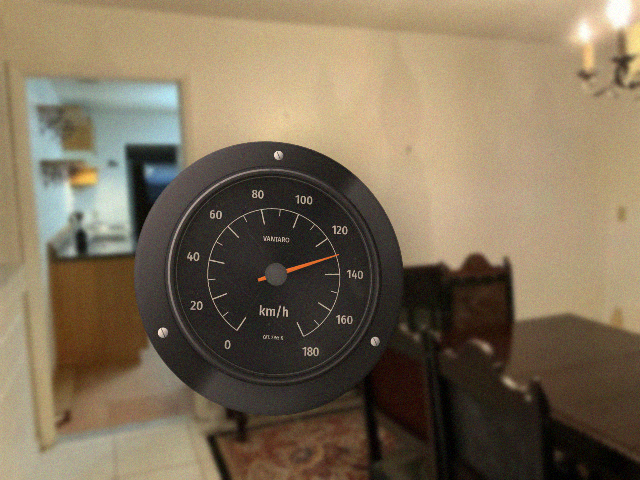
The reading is 130 km/h
